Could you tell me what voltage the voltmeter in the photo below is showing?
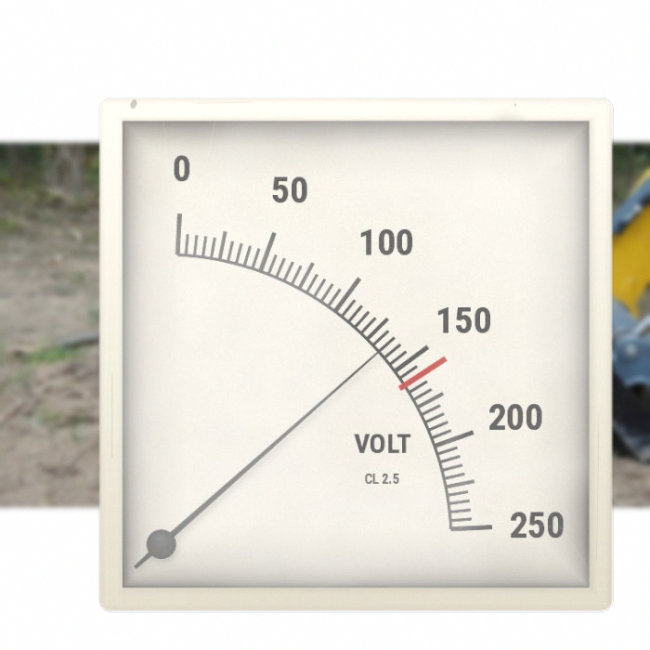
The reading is 135 V
